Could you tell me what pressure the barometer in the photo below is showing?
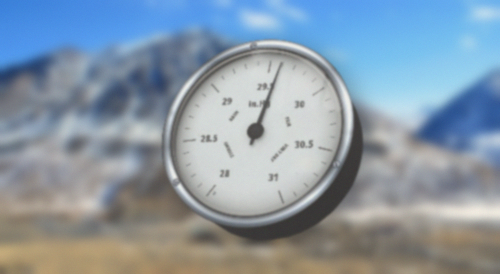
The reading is 29.6 inHg
